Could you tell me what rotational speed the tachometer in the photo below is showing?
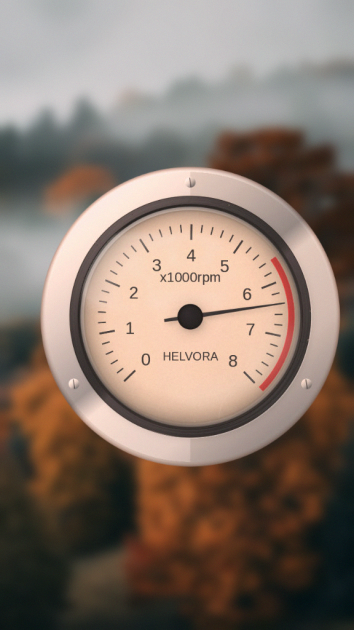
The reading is 6400 rpm
